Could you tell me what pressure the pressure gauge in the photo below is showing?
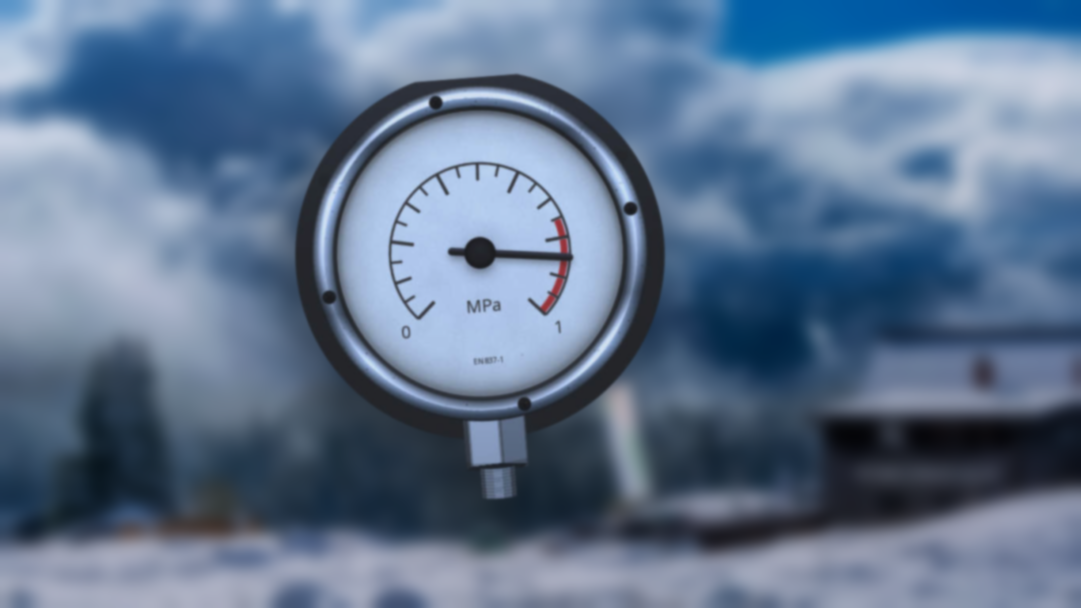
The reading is 0.85 MPa
